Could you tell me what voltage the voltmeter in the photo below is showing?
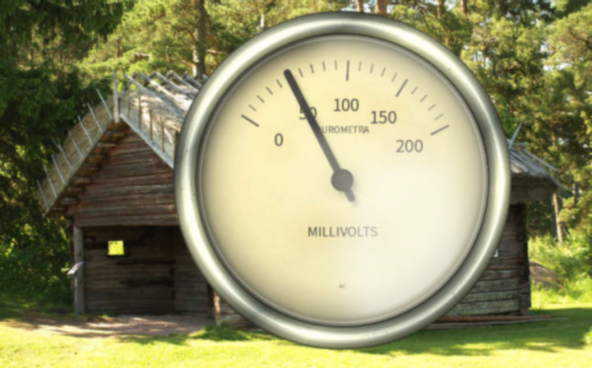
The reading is 50 mV
